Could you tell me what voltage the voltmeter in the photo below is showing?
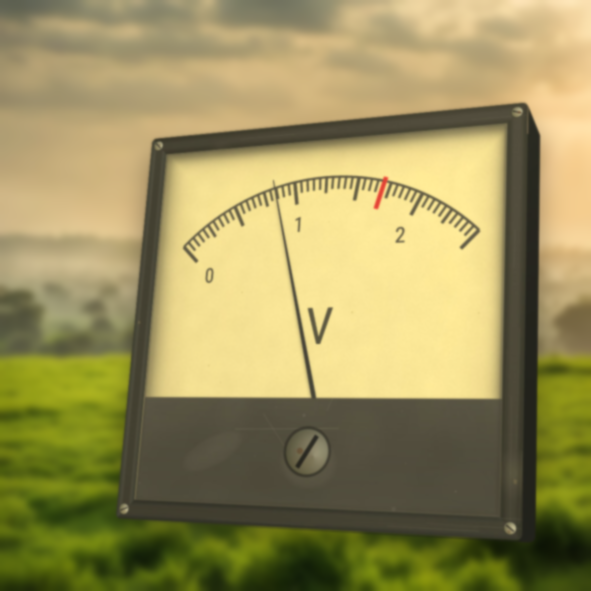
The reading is 0.85 V
